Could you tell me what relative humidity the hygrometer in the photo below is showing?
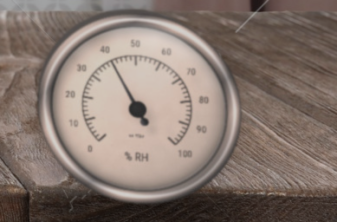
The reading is 40 %
